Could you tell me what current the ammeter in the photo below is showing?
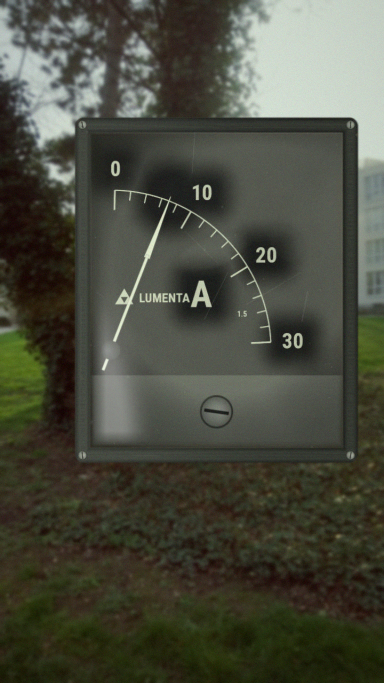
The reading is 7 A
